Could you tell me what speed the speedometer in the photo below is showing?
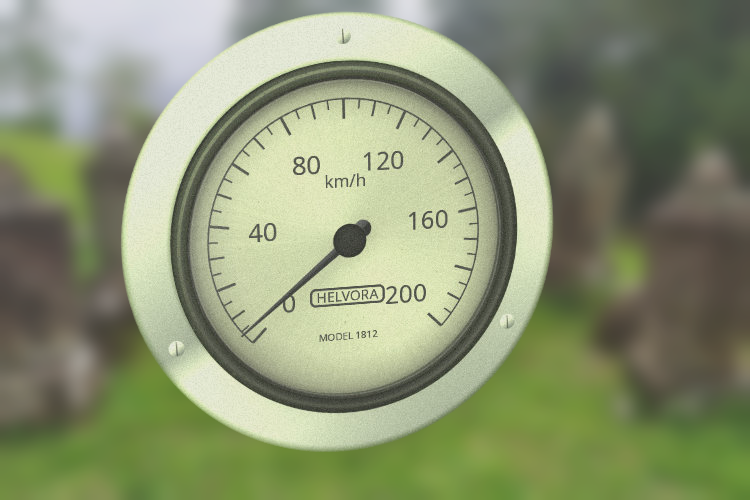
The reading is 5 km/h
